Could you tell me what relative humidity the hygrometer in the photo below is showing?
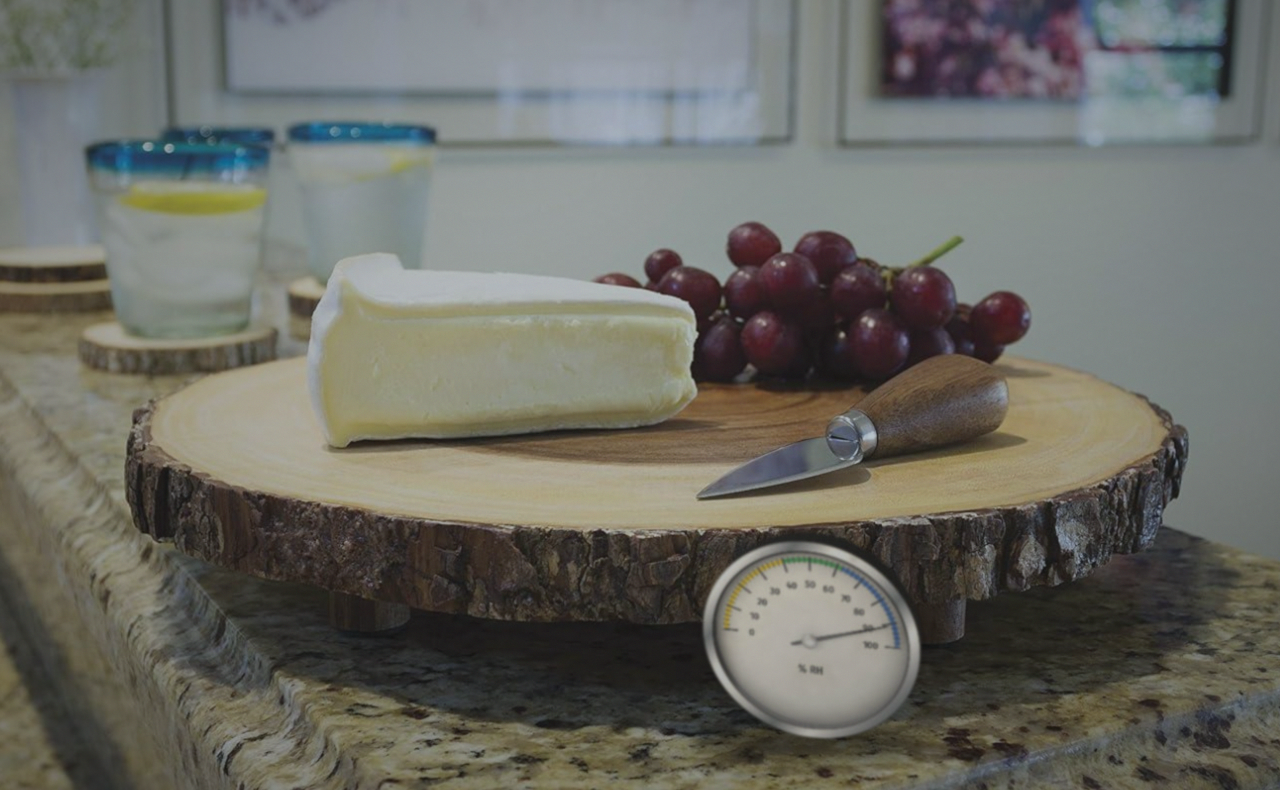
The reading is 90 %
